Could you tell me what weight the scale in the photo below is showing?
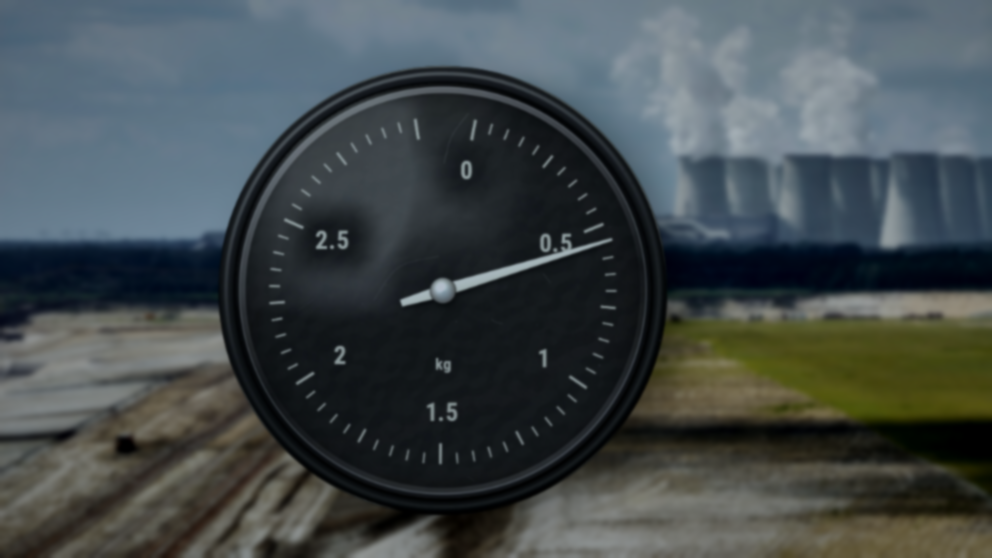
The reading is 0.55 kg
